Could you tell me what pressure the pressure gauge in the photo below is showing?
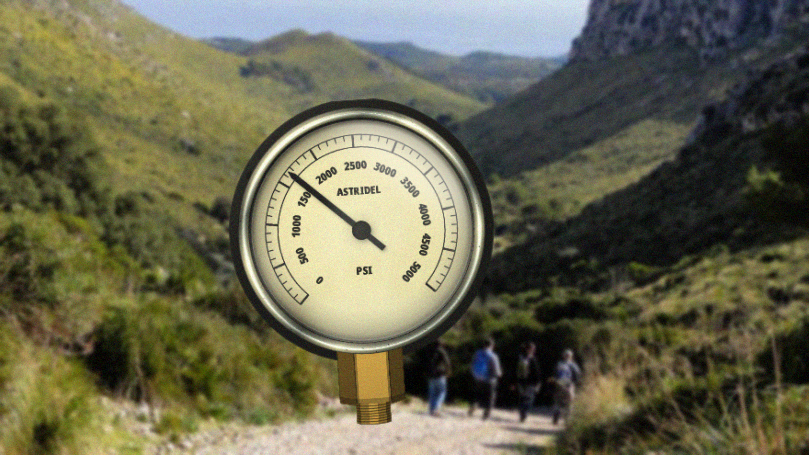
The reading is 1650 psi
